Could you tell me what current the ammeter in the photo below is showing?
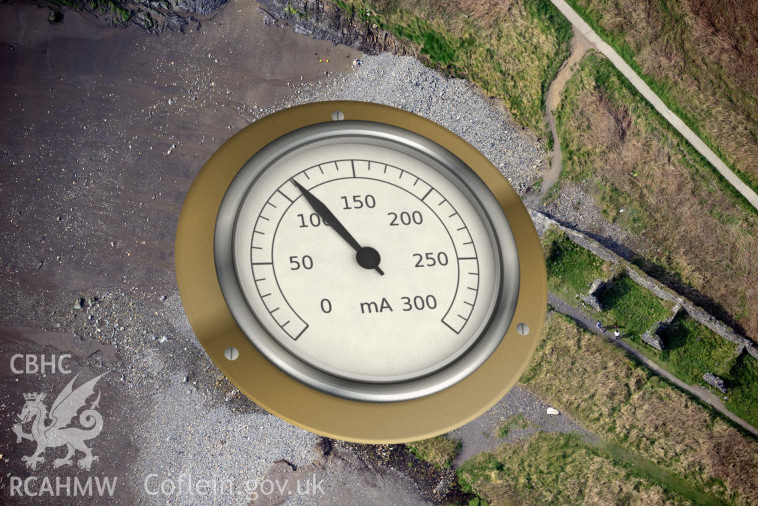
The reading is 110 mA
